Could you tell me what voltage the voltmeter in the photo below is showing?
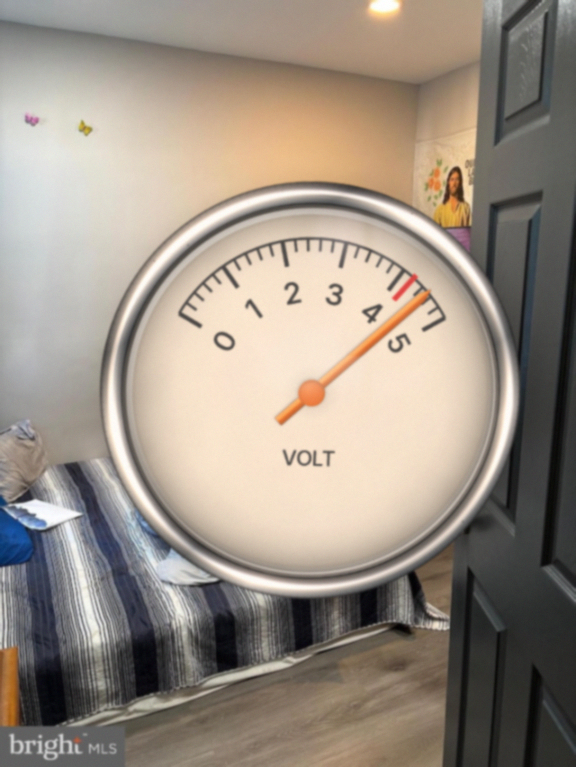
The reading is 4.5 V
